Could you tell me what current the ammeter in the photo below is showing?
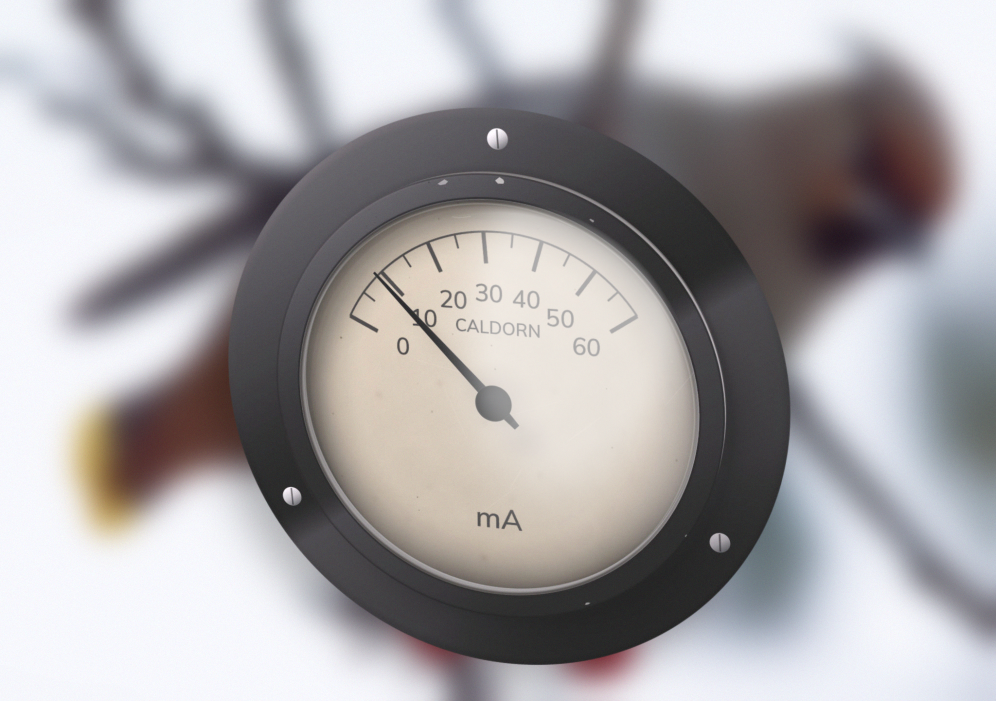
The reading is 10 mA
